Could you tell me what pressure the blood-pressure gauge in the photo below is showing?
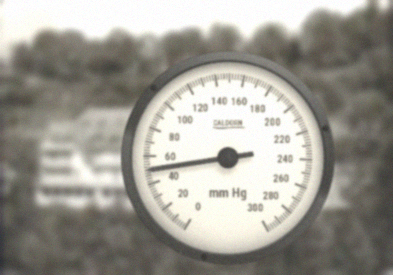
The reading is 50 mmHg
